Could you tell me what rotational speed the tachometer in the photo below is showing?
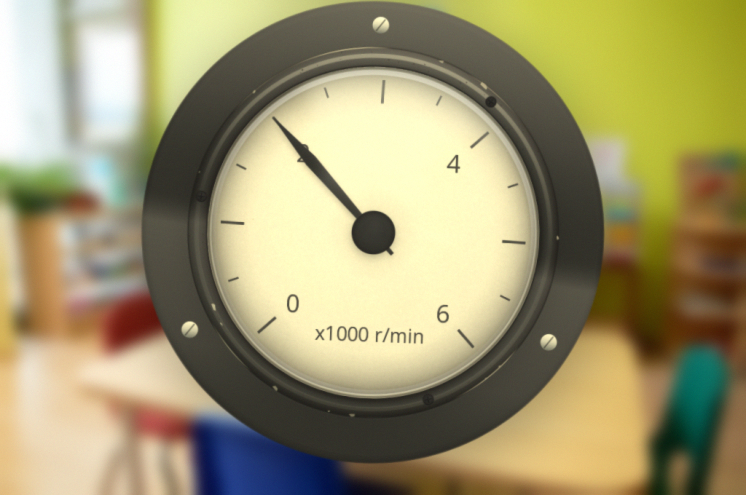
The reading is 2000 rpm
